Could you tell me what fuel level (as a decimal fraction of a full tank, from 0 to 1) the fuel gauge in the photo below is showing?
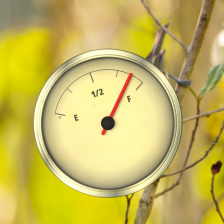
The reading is 0.875
